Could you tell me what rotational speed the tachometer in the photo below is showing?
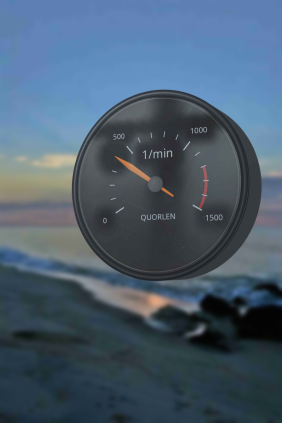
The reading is 400 rpm
